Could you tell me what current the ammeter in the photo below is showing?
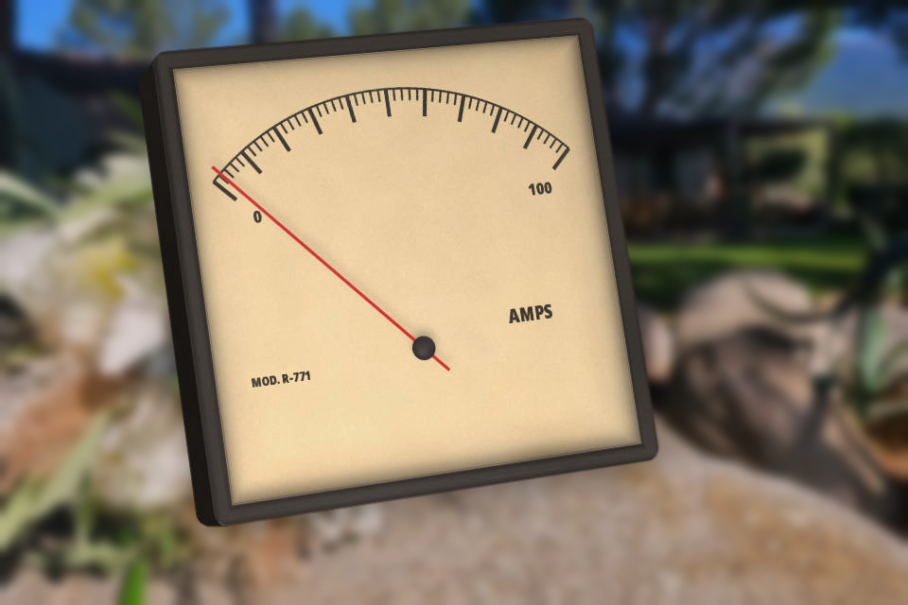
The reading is 2 A
